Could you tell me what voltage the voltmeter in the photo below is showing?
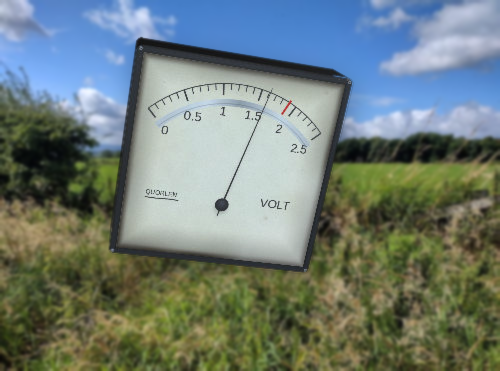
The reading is 1.6 V
